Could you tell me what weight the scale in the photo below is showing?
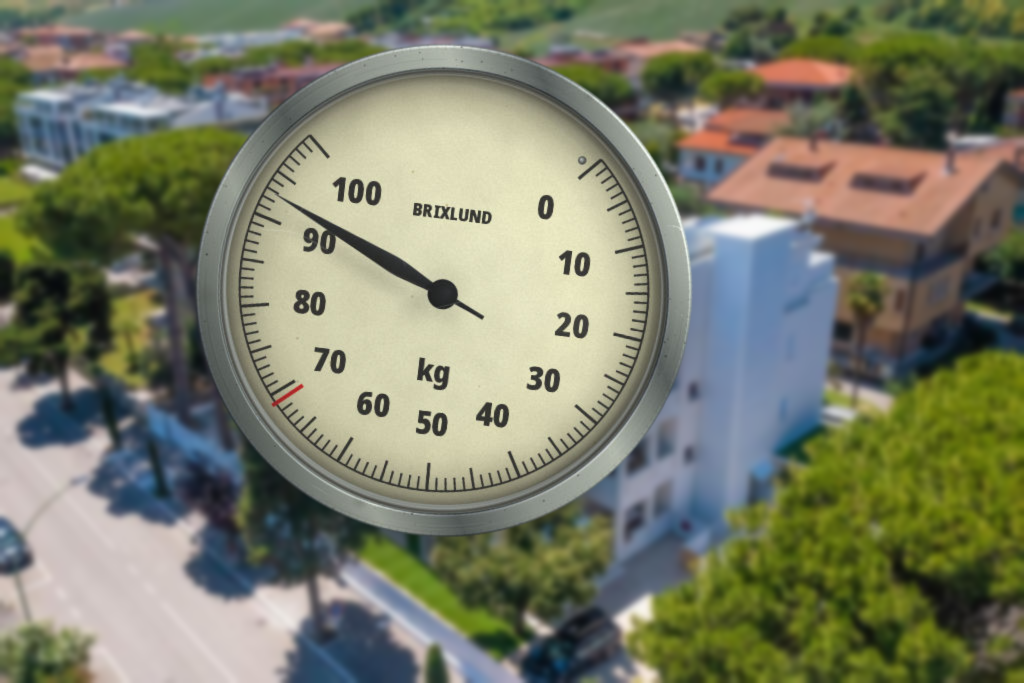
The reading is 93 kg
